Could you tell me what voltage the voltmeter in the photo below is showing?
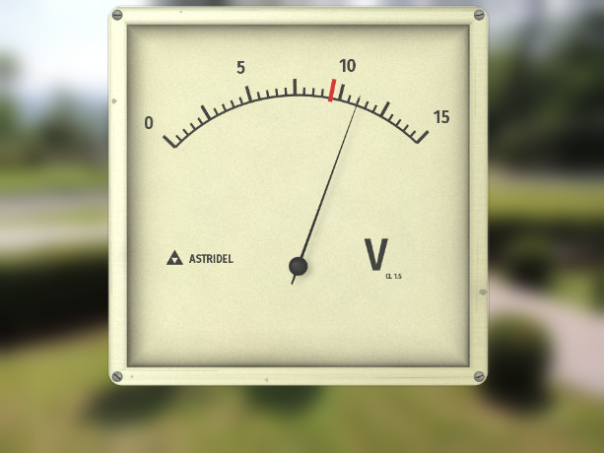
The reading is 11 V
